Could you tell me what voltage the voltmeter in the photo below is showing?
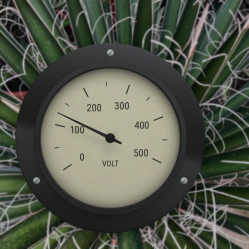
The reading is 125 V
